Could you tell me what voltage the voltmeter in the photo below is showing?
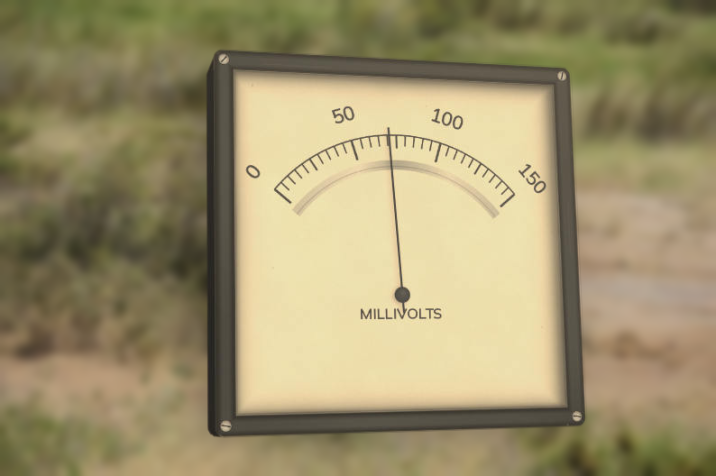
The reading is 70 mV
